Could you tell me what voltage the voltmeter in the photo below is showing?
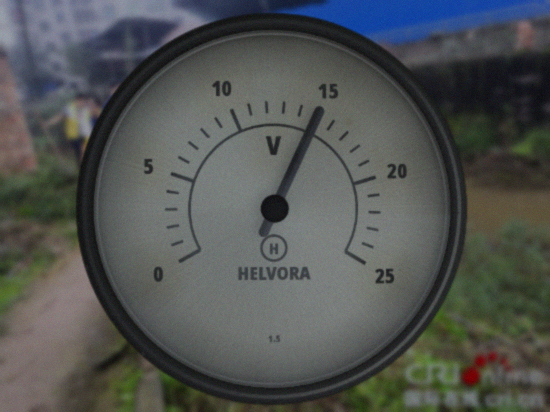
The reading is 15 V
